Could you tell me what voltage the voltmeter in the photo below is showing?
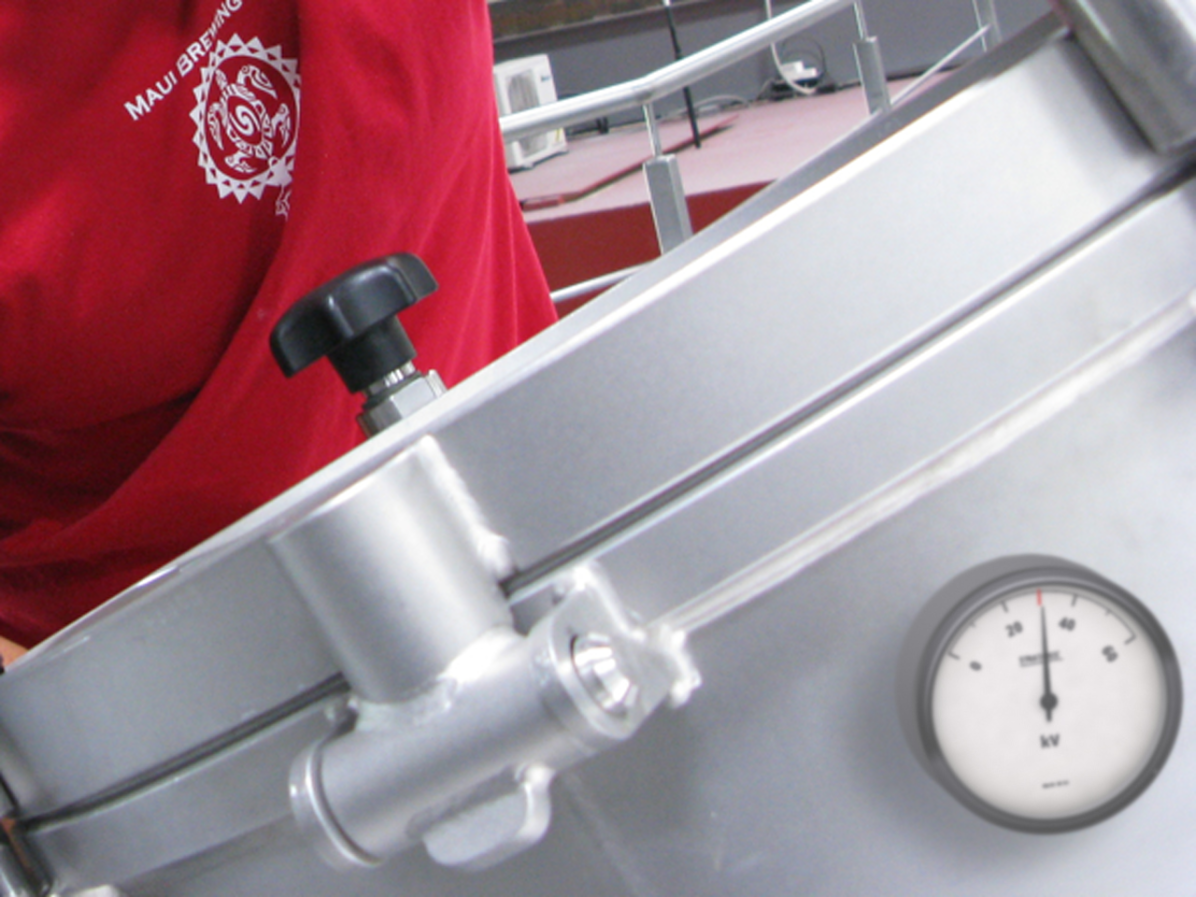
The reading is 30 kV
